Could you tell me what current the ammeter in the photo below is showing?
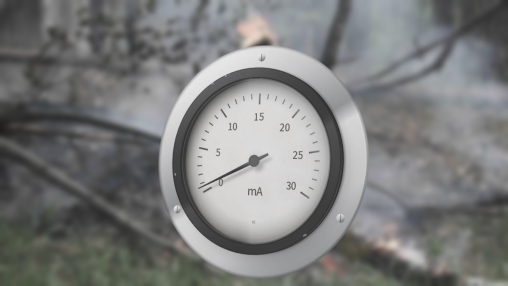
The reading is 0.5 mA
